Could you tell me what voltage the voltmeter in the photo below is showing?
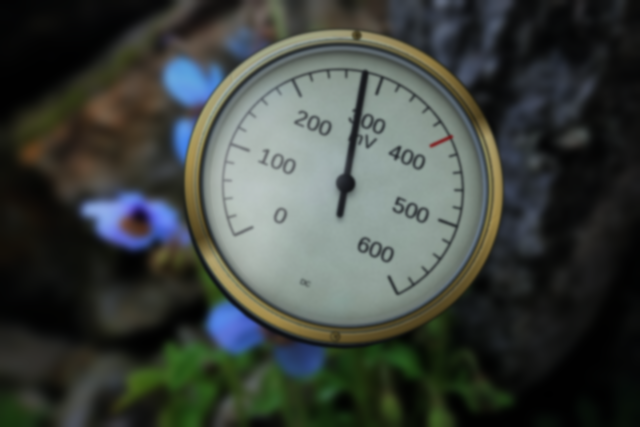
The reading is 280 mV
